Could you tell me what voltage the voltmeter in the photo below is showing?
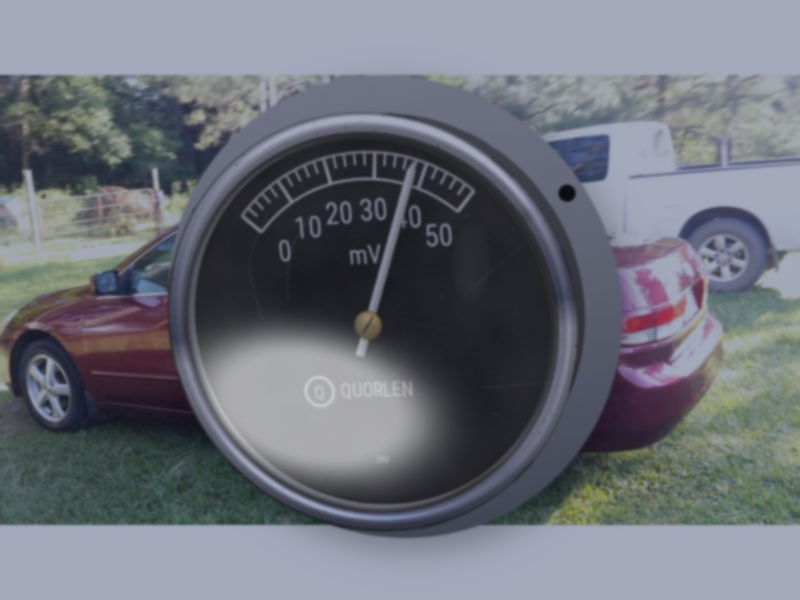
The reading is 38 mV
